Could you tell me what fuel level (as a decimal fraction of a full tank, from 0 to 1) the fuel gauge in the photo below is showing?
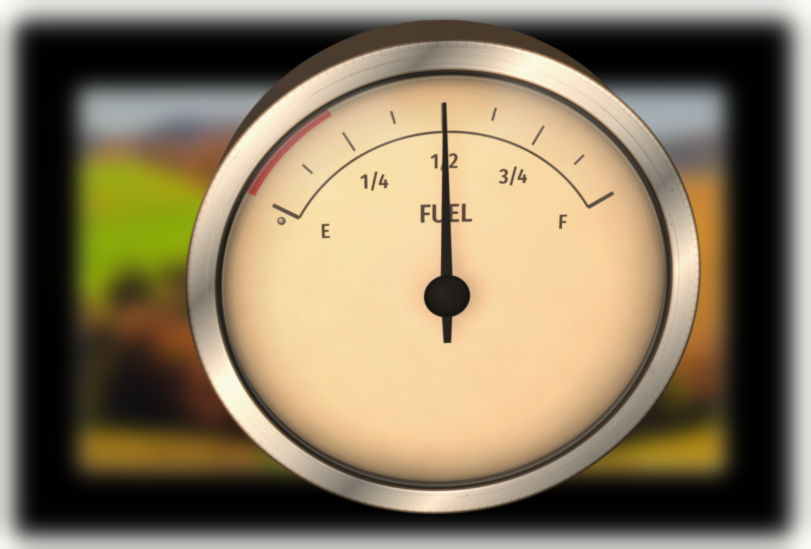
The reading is 0.5
